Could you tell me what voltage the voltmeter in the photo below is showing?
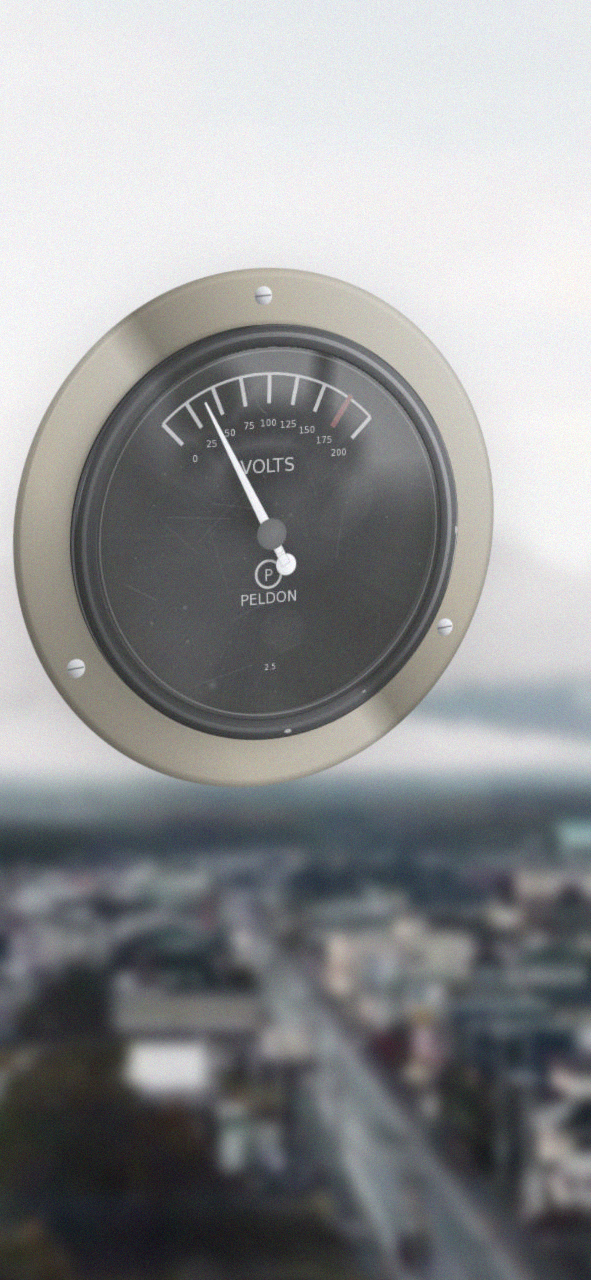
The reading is 37.5 V
